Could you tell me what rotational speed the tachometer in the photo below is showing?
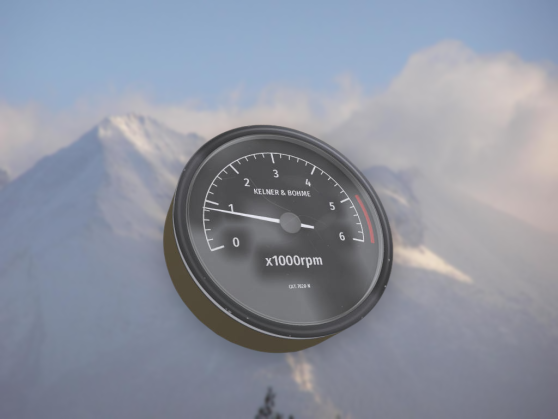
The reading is 800 rpm
